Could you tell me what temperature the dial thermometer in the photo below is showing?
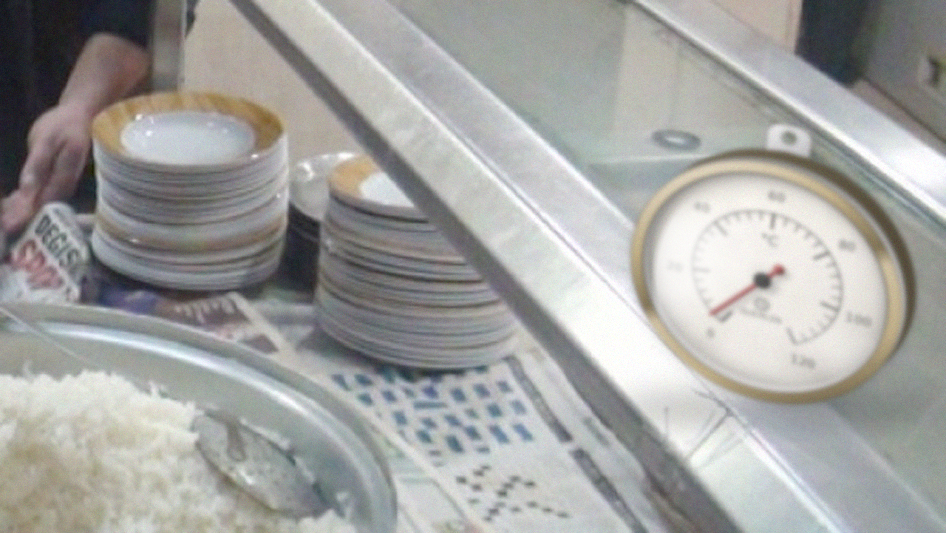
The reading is 4 °C
